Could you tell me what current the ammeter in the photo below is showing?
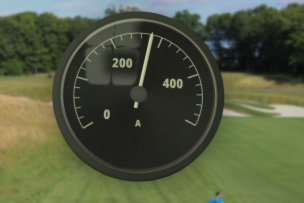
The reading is 280 A
